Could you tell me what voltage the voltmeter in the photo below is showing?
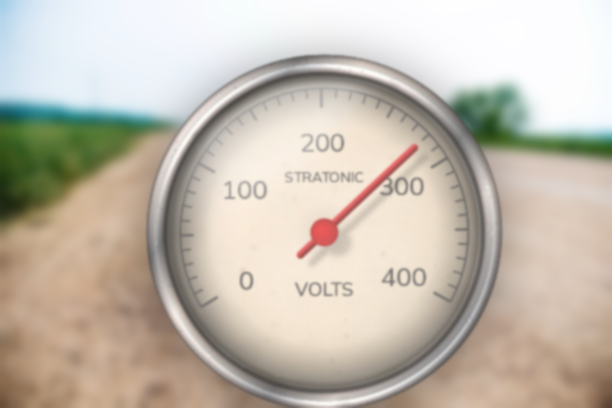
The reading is 280 V
